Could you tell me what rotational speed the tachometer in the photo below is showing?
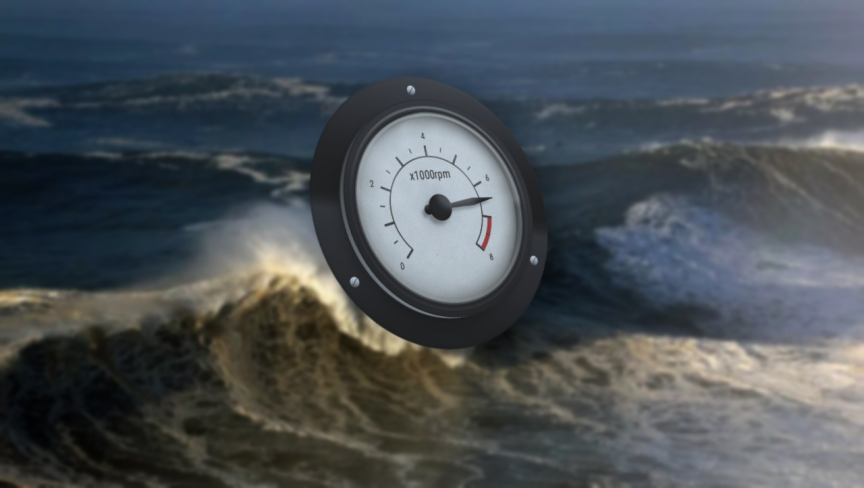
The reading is 6500 rpm
